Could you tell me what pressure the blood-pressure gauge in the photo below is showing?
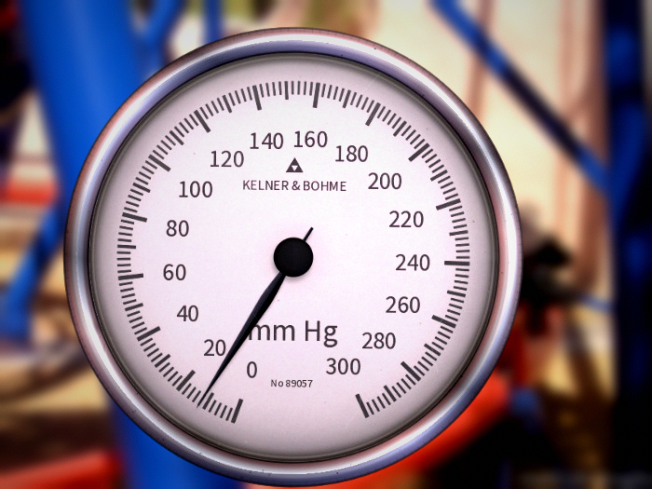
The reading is 12 mmHg
